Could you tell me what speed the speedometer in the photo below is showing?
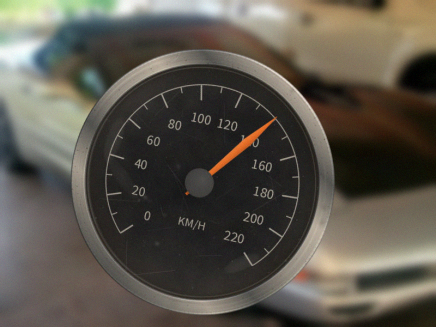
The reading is 140 km/h
